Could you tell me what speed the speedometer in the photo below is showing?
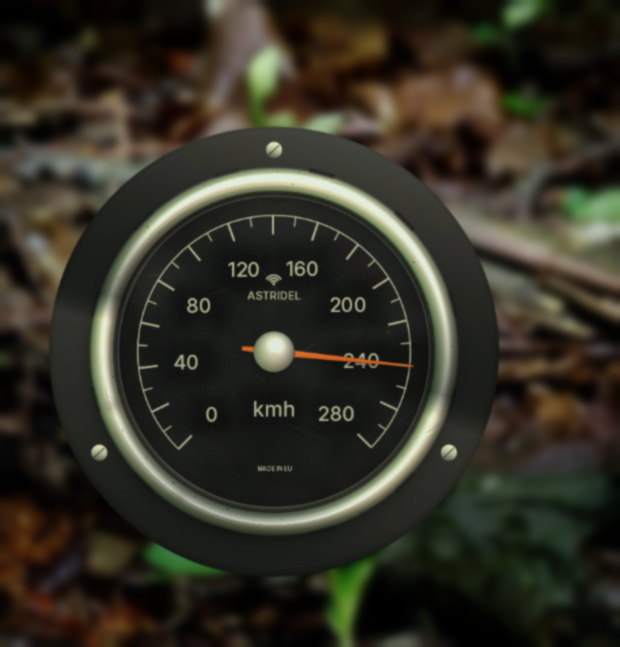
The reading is 240 km/h
